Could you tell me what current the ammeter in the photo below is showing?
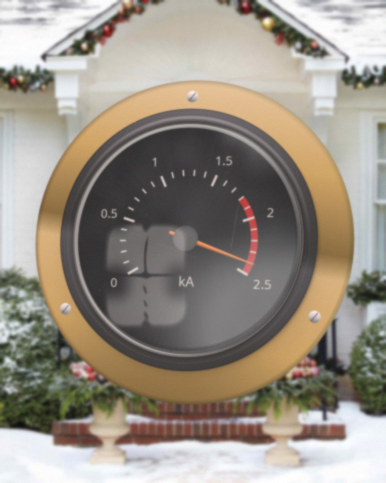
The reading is 2.4 kA
